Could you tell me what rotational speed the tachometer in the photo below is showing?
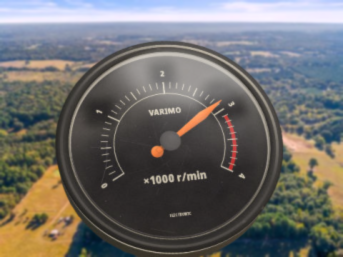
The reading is 2900 rpm
